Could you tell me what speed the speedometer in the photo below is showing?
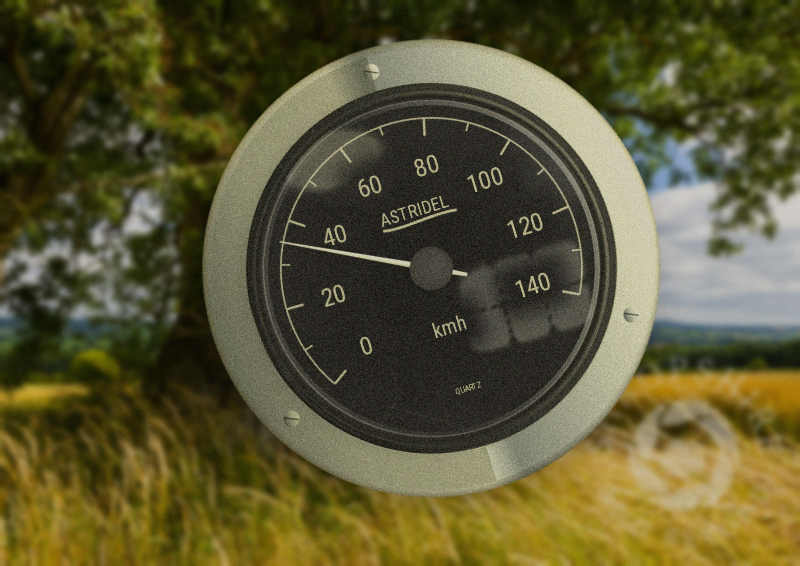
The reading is 35 km/h
